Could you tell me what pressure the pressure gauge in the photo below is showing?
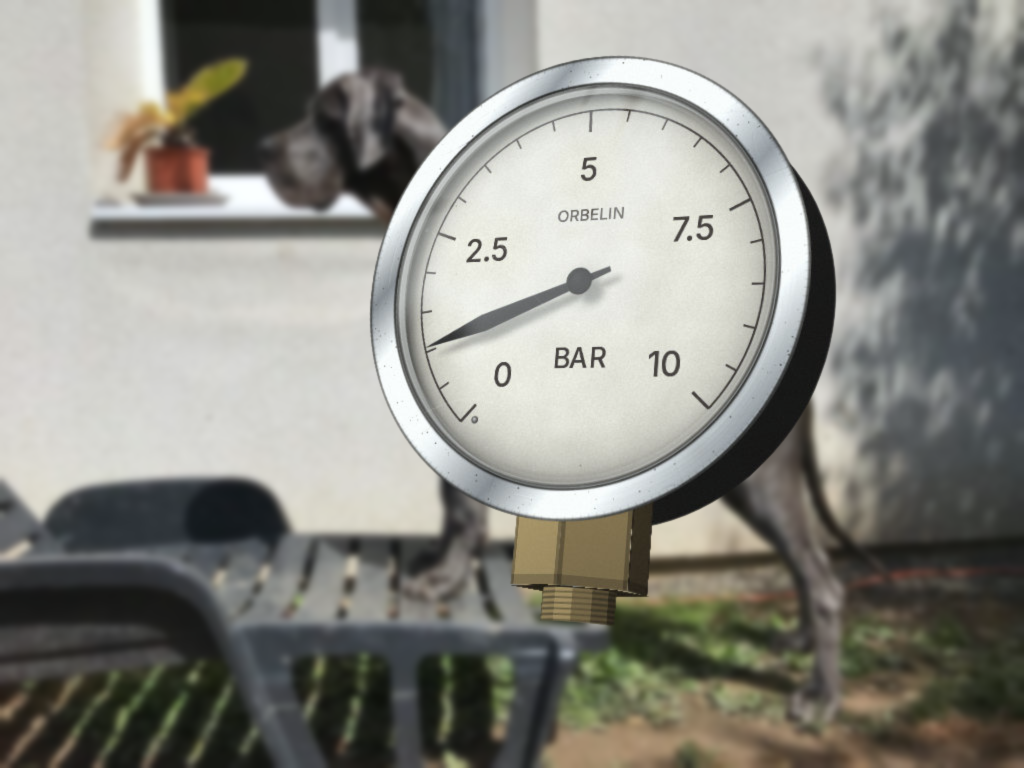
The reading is 1 bar
